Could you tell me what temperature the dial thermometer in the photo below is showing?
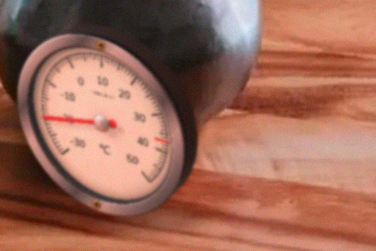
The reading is -20 °C
